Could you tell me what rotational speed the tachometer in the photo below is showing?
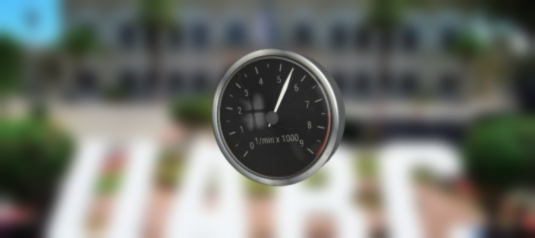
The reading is 5500 rpm
